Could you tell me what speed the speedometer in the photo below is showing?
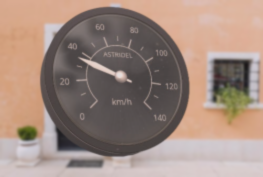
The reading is 35 km/h
